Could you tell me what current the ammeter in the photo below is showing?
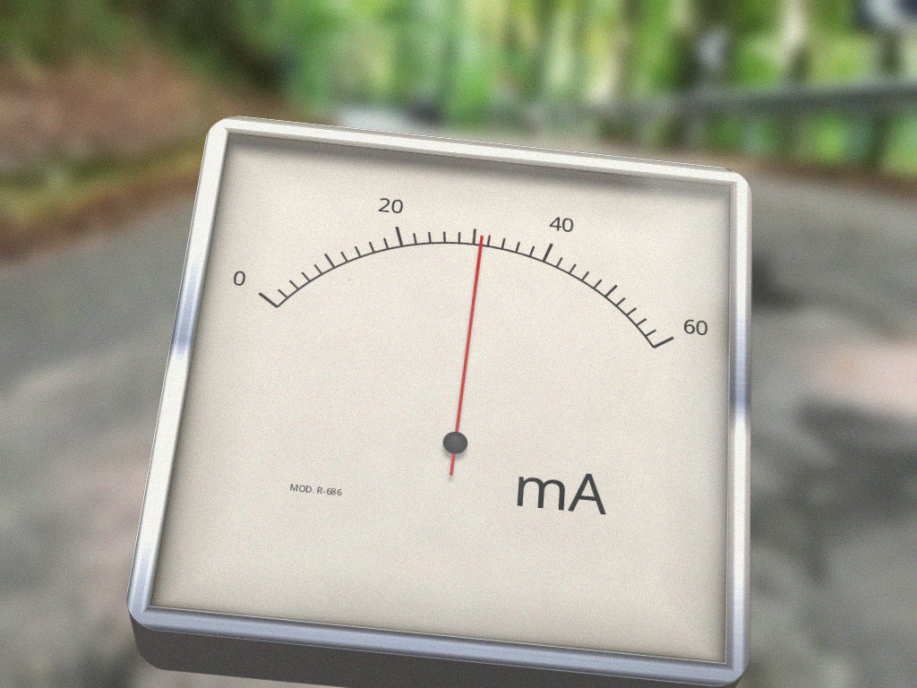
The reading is 31 mA
